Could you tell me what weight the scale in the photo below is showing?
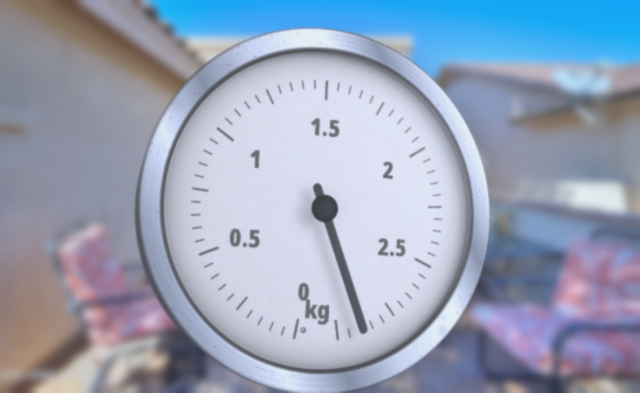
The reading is 2.9 kg
